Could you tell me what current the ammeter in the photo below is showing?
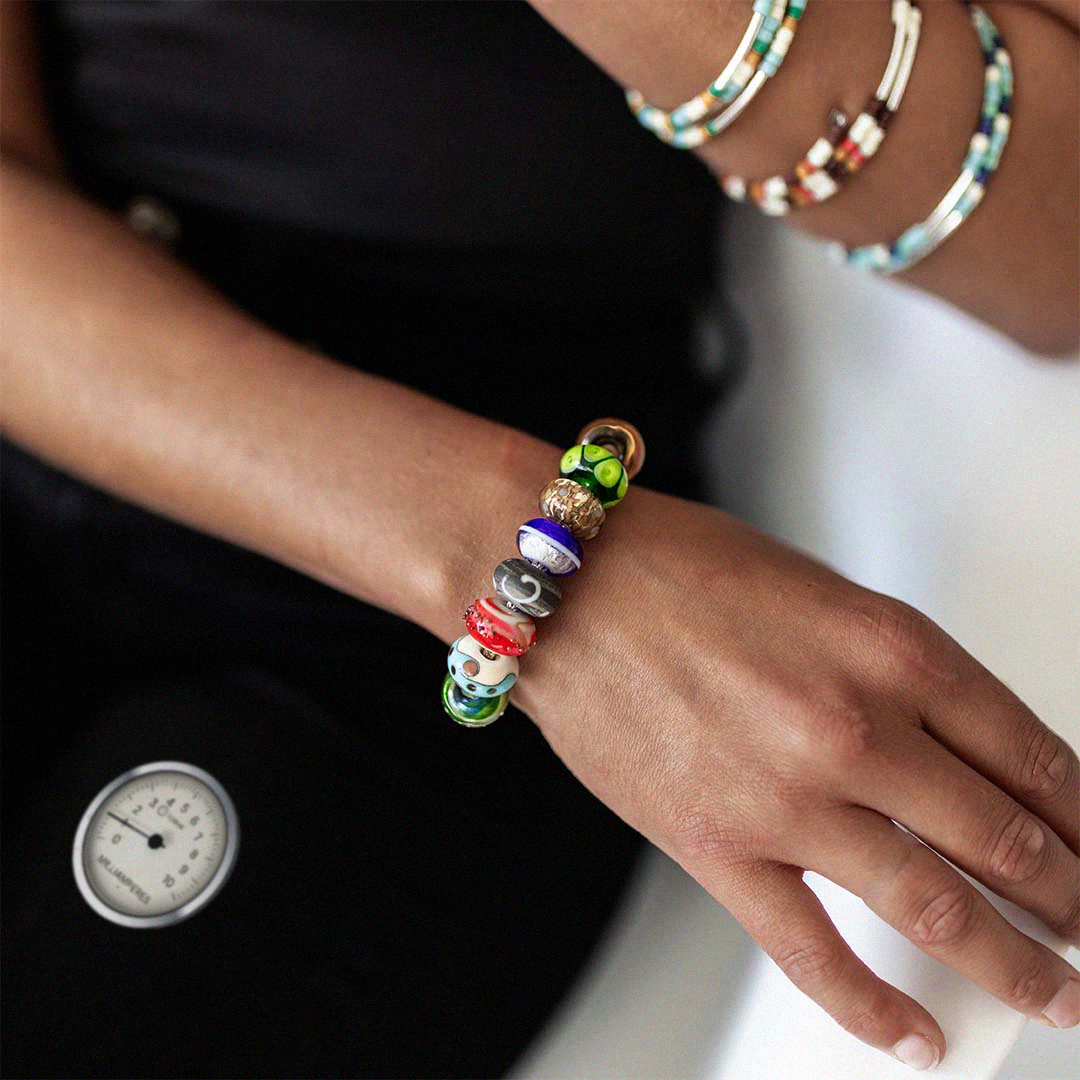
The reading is 1 mA
